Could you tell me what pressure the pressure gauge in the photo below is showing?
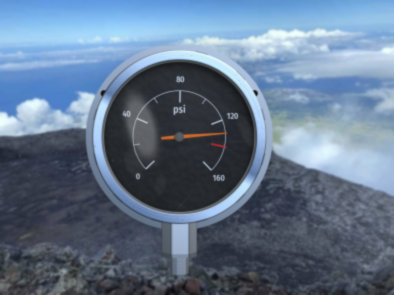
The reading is 130 psi
